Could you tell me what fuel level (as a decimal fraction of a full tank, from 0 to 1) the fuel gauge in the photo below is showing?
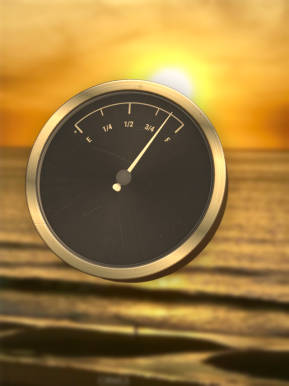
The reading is 0.875
